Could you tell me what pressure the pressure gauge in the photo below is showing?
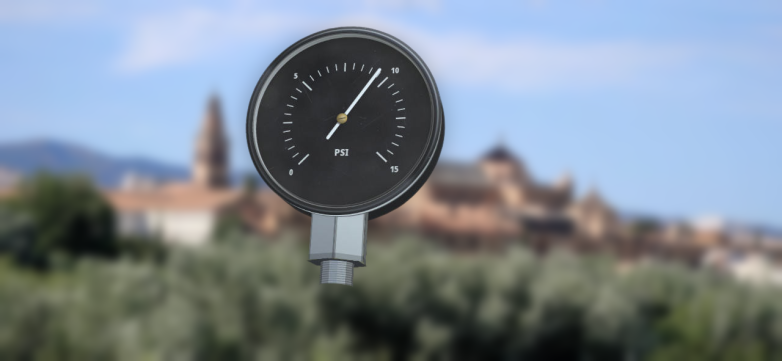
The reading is 9.5 psi
